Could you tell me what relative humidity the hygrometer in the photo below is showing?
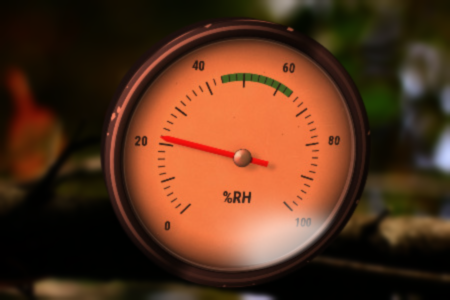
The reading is 22 %
